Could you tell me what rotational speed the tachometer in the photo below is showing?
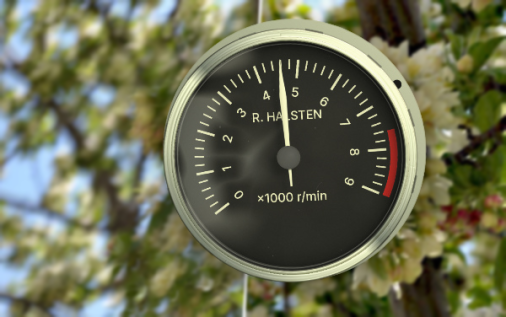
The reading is 4600 rpm
